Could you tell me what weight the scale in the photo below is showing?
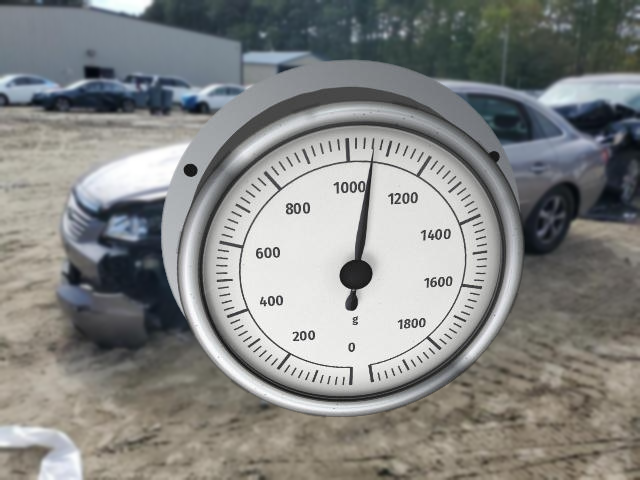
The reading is 1060 g
